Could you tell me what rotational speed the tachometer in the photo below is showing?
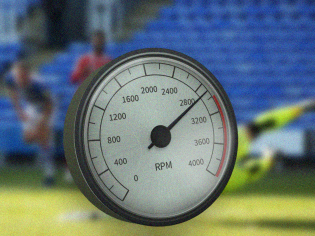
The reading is 2900 rpm
